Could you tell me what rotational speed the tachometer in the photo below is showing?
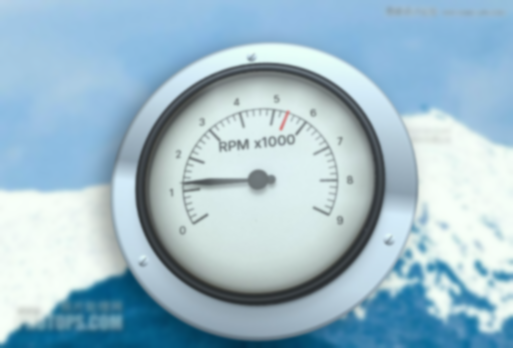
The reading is 1200 rpm
